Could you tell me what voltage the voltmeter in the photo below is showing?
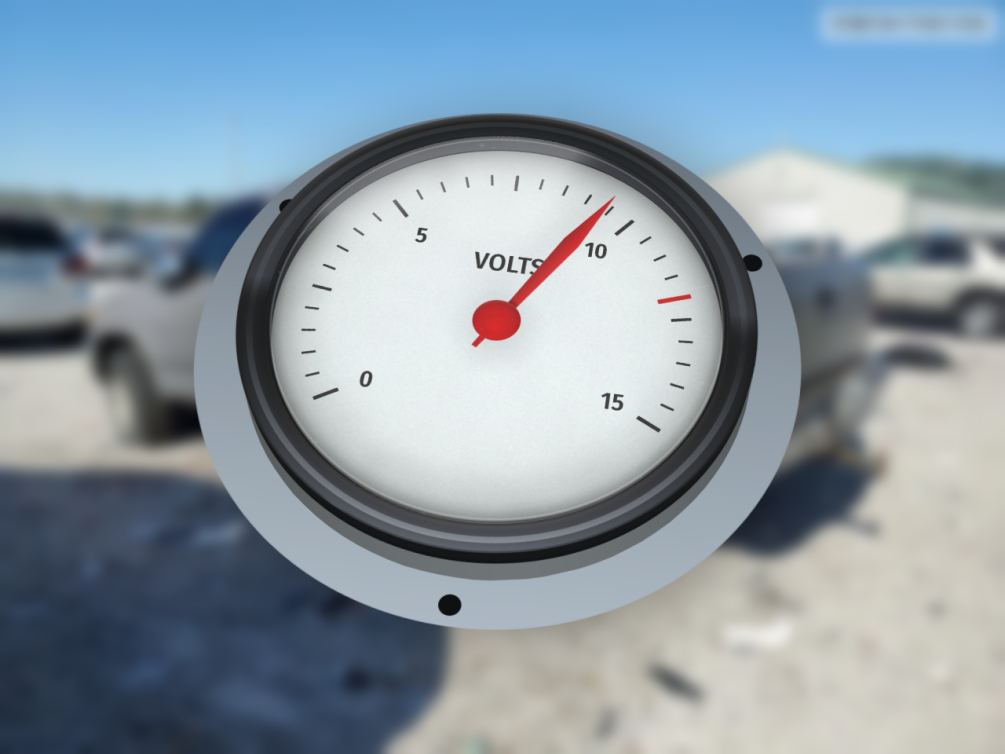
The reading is 9.5 V
